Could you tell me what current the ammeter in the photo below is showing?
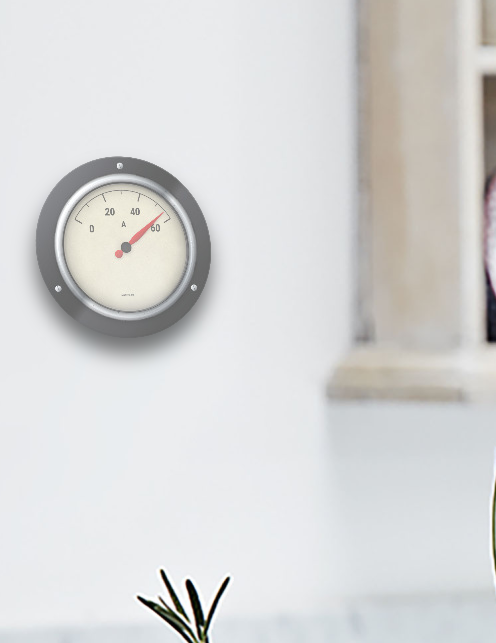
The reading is 55 A
